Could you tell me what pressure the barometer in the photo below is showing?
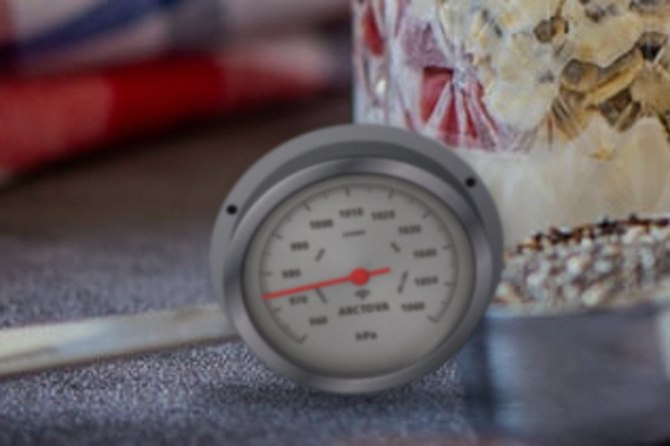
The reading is 975 hPa
